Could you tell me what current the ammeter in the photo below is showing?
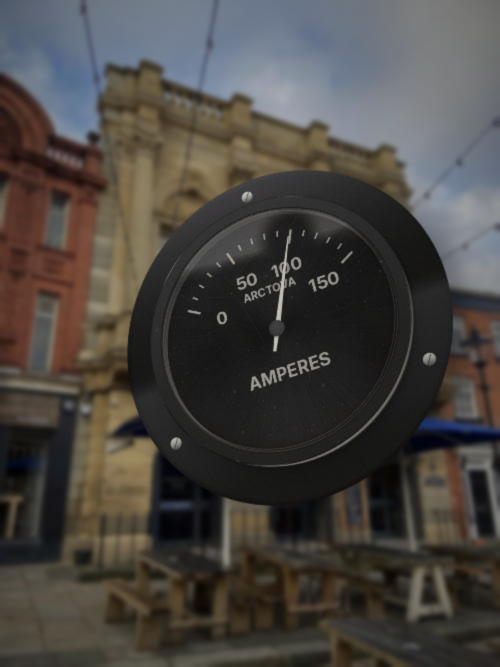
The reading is 100 A
